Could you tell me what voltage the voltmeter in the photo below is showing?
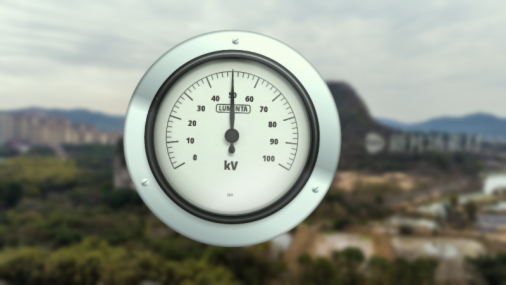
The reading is 50 kV
